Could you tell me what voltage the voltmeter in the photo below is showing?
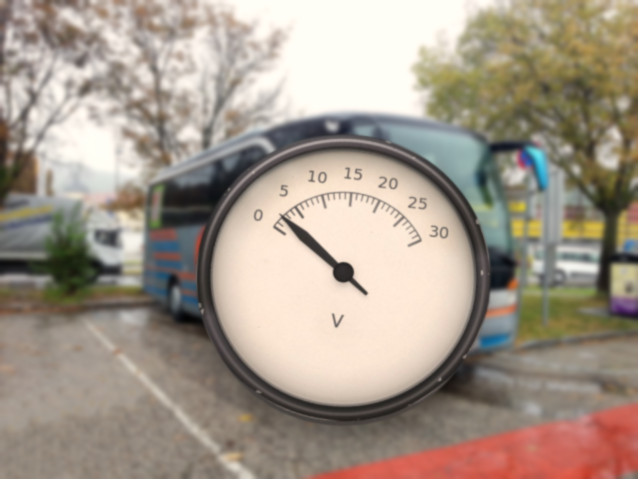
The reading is 2 V
